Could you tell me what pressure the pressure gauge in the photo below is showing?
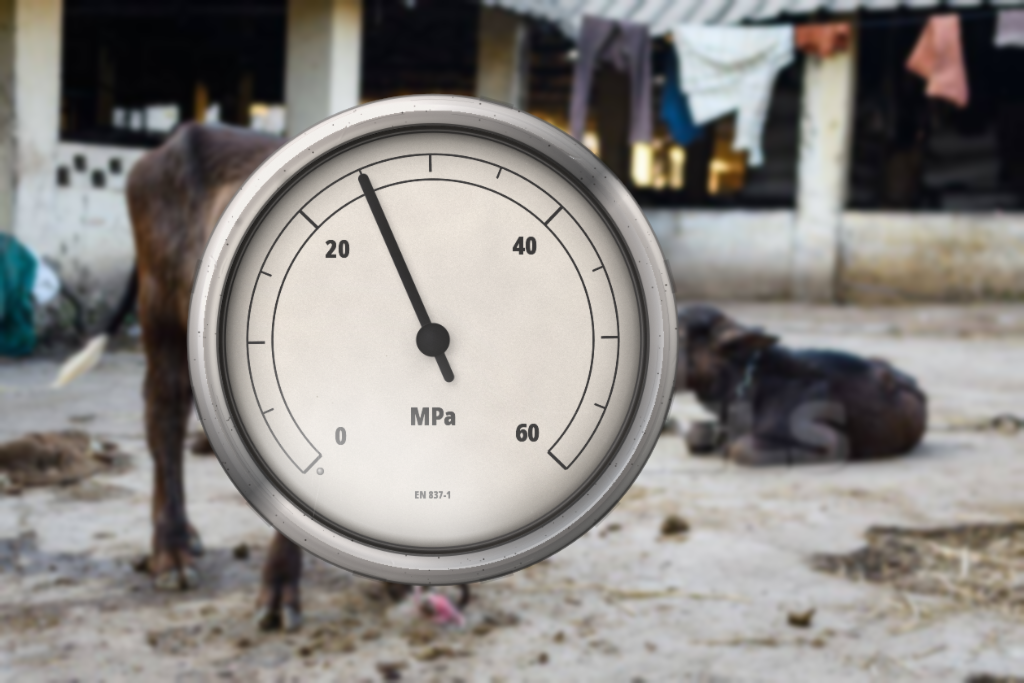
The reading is 25 MPa
